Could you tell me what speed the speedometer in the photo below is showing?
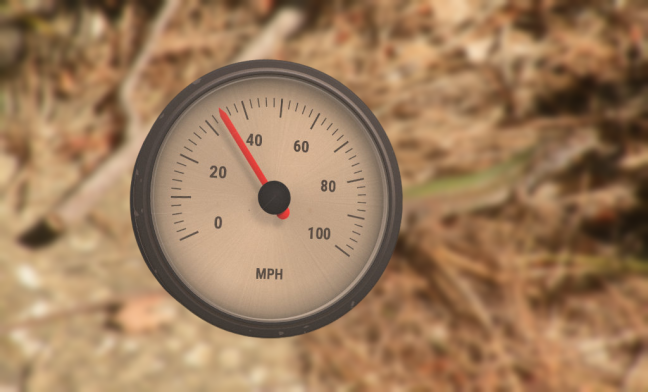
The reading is 34 mph
